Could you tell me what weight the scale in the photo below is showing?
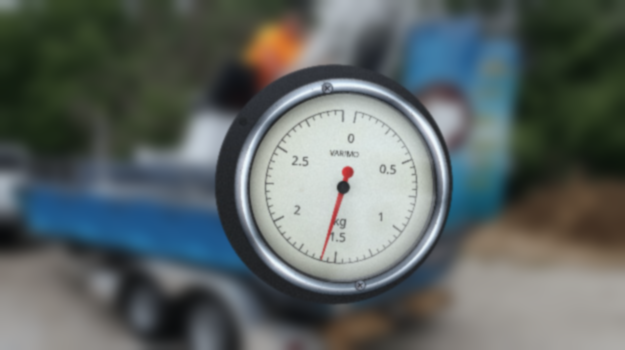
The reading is 1.6 kg
